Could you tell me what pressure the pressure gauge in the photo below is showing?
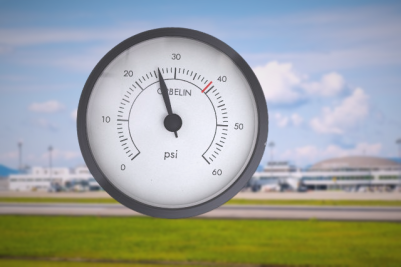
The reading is 26 psi
